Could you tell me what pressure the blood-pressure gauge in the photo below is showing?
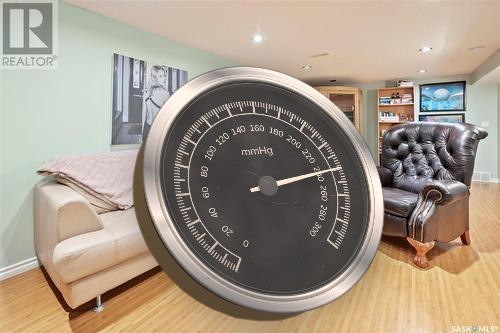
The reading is 240 mmHg
